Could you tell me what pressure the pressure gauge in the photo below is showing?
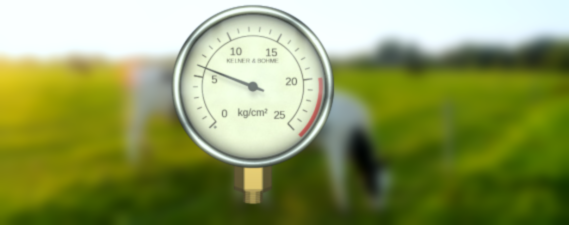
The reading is 6 kg/cm²
